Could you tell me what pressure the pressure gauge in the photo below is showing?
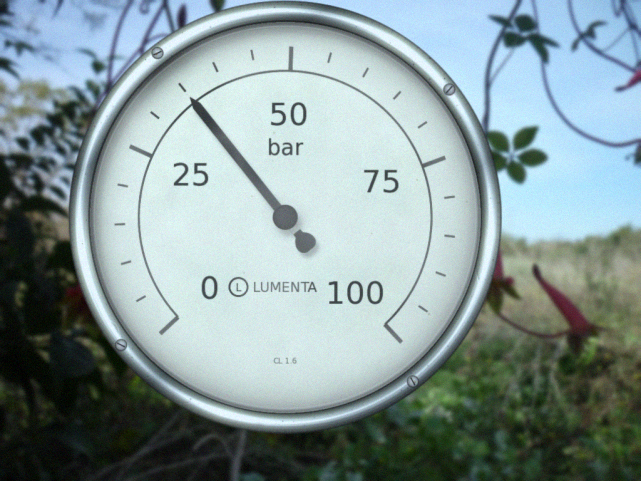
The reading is 35 bar
